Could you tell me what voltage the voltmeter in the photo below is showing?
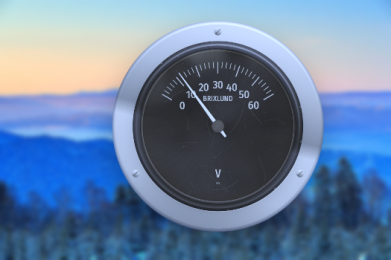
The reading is 12 V
